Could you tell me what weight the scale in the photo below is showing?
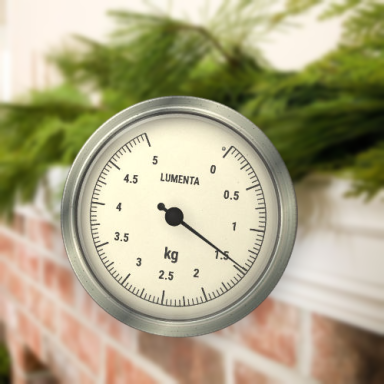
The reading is 1.45 kg
